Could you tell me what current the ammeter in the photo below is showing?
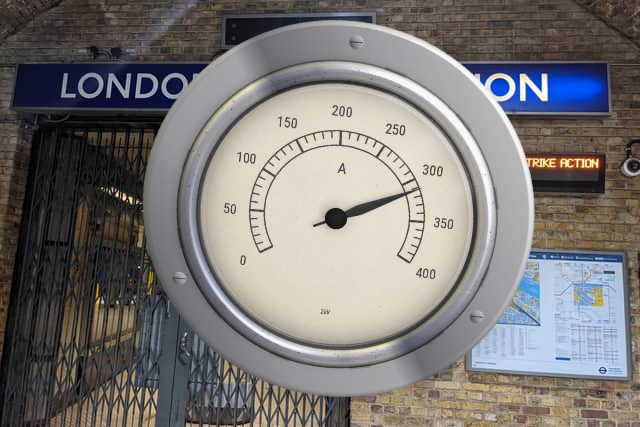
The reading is 310 A
